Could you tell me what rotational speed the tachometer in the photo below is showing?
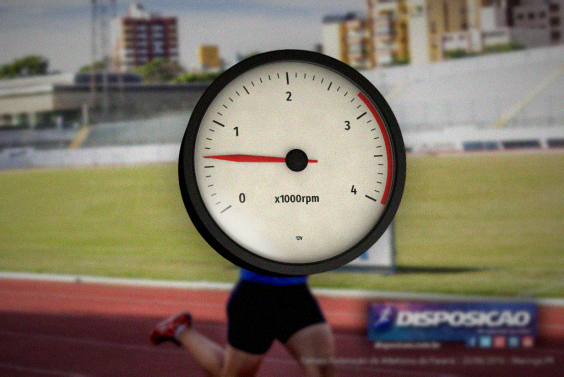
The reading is 600 rpm
